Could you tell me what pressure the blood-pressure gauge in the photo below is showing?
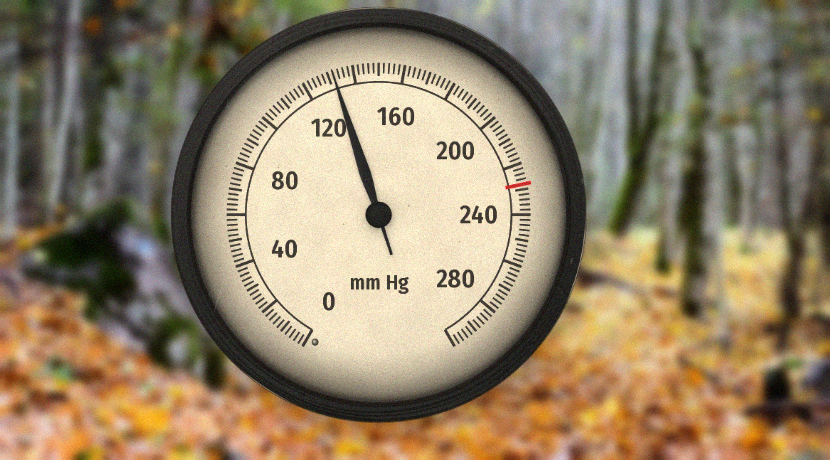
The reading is 132 mmHg
